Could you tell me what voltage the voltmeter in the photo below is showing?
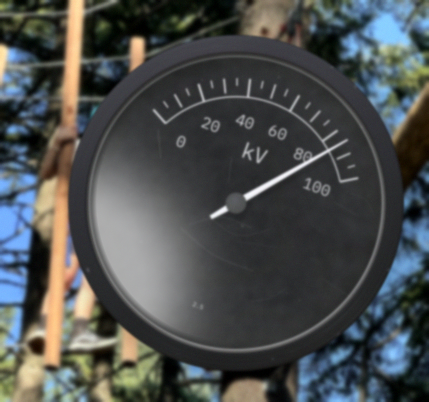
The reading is 85 kV
